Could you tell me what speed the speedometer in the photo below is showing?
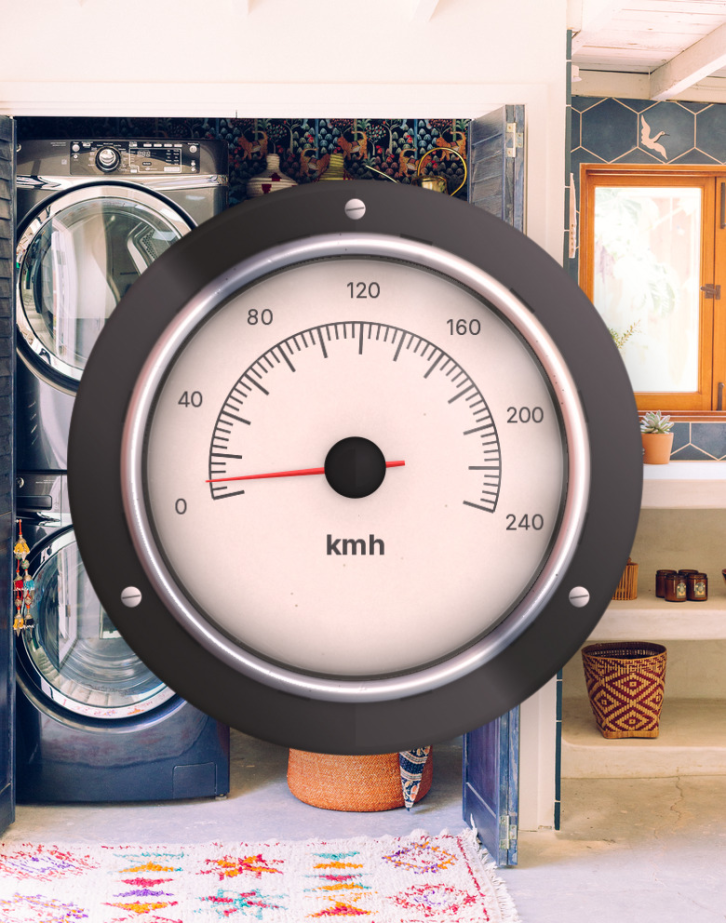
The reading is 8 km/h
